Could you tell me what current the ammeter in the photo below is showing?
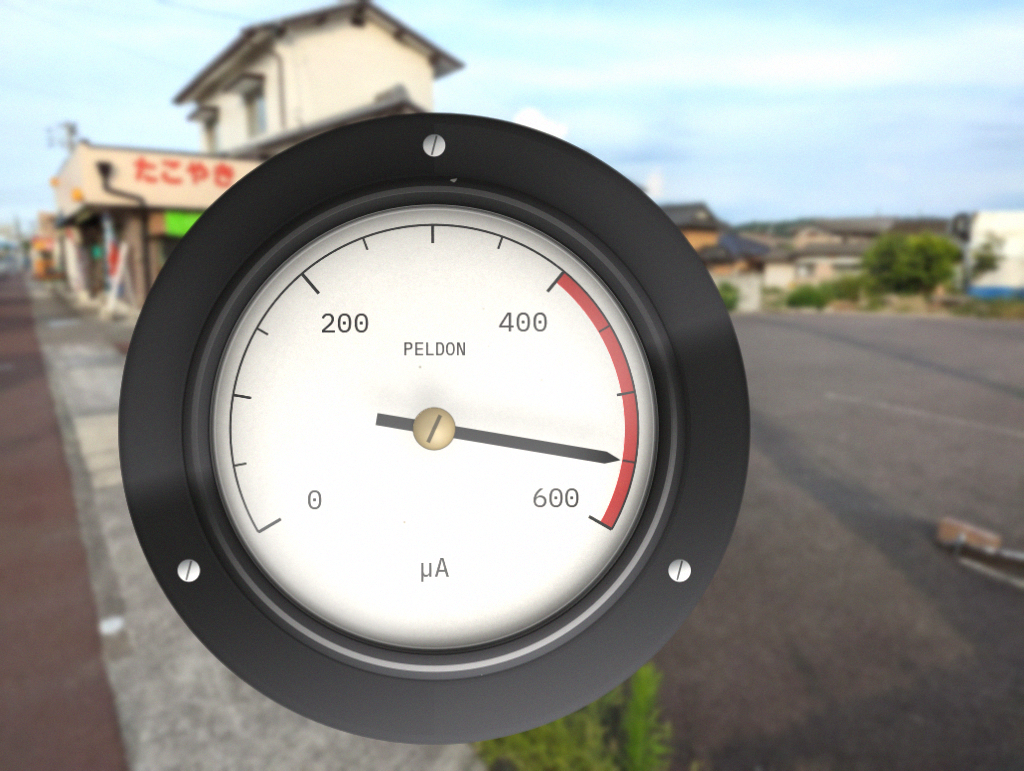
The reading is 550 µA
